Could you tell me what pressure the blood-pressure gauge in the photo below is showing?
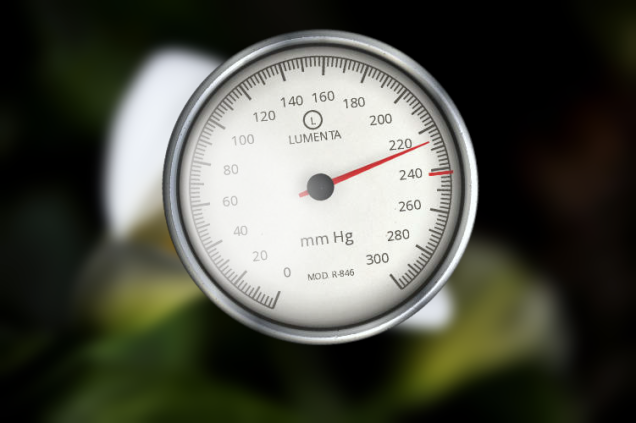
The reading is 226 mmHg
